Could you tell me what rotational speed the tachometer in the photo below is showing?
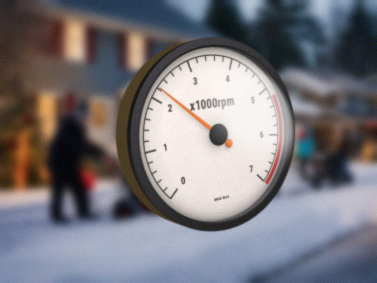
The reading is 2200 rpm
